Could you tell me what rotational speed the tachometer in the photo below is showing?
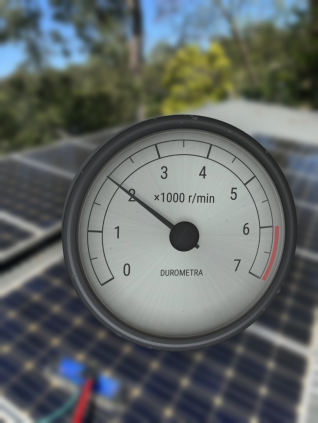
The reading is 2000 rpm
